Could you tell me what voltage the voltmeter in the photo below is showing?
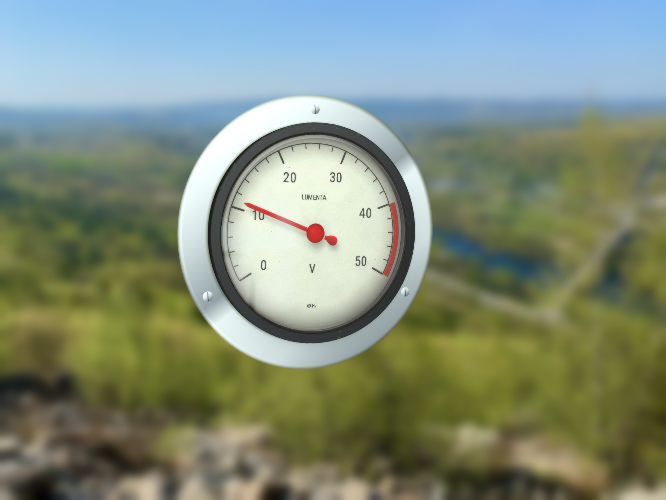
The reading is 11 V
